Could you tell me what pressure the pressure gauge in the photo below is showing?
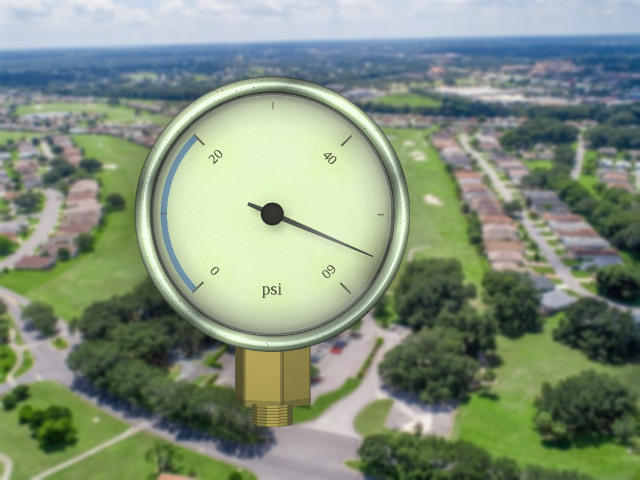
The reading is 55 psi
